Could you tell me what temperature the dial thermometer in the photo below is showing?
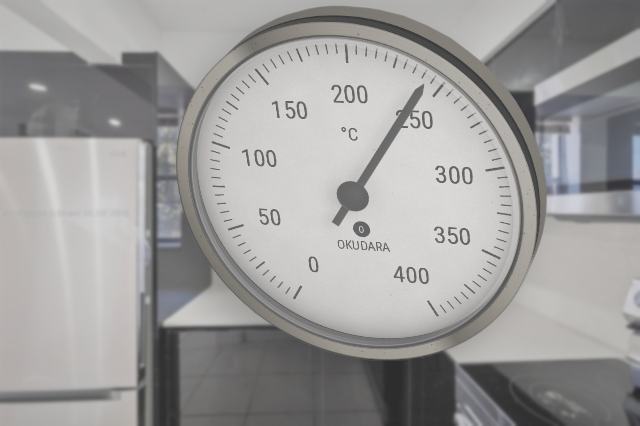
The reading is 242.5 °C
